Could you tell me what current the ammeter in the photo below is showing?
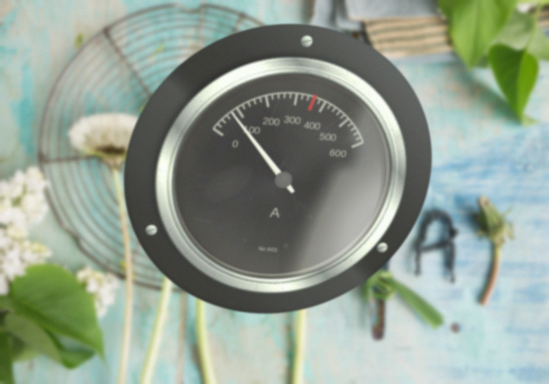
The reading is 80 A
